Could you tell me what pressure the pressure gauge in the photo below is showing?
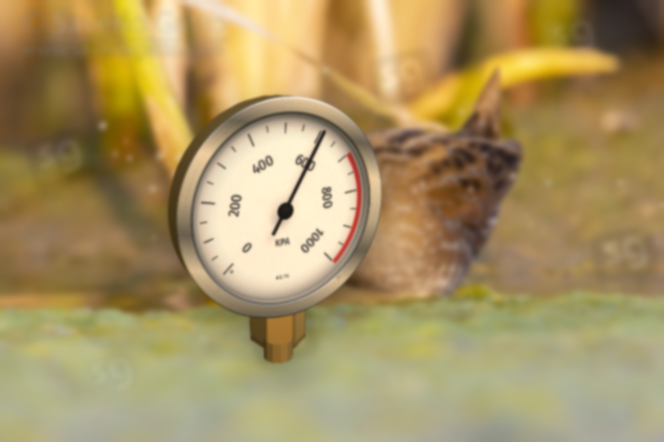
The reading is 600 kPa
